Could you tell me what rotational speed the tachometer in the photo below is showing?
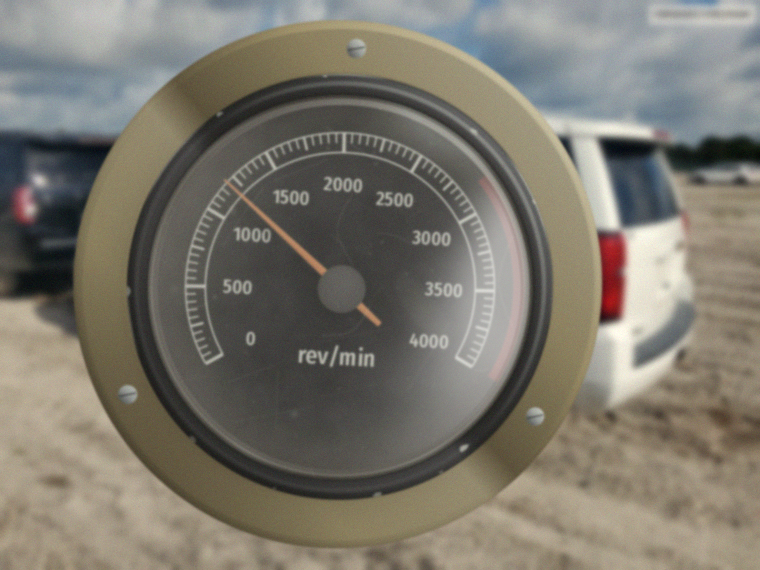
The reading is 1200 rpm
